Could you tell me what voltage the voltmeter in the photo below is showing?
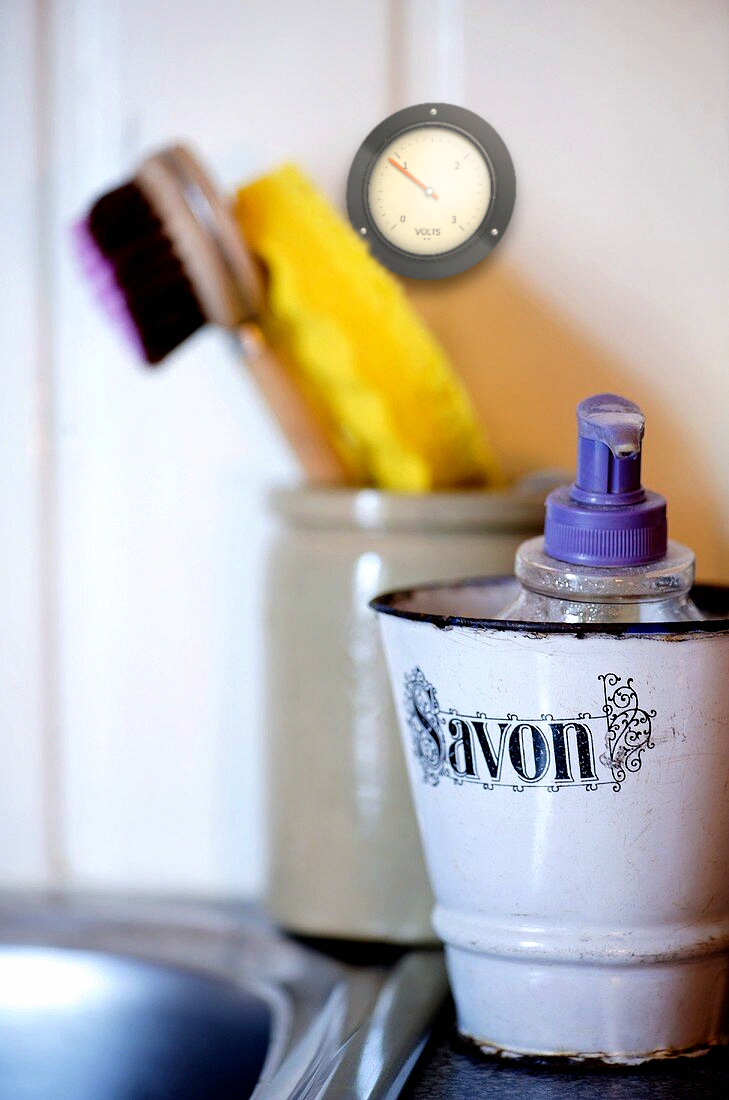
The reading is 0.9 V
